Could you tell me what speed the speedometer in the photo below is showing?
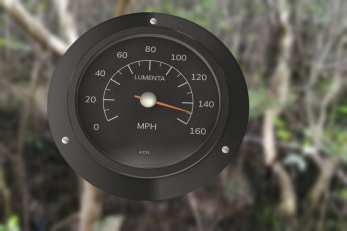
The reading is 150 mph
